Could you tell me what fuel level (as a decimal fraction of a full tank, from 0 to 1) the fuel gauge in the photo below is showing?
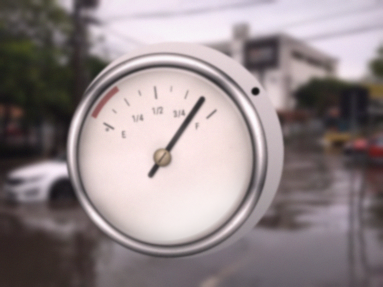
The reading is 0.875
